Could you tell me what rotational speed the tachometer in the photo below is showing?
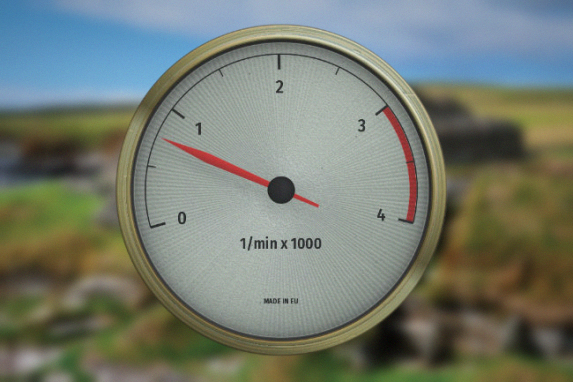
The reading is 750 rpm
